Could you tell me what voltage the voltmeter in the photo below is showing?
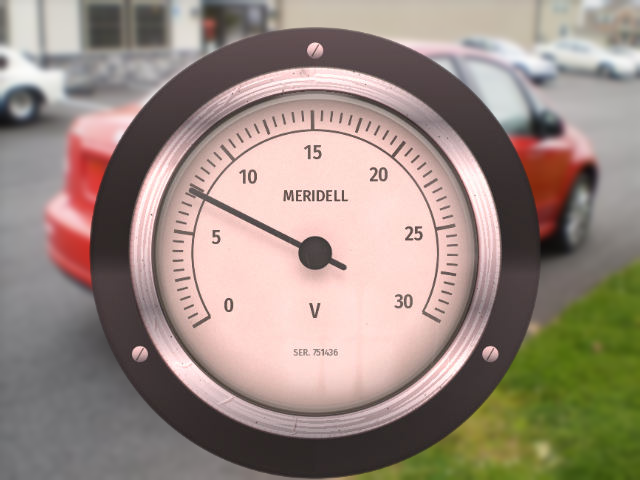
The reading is 7.25 V
